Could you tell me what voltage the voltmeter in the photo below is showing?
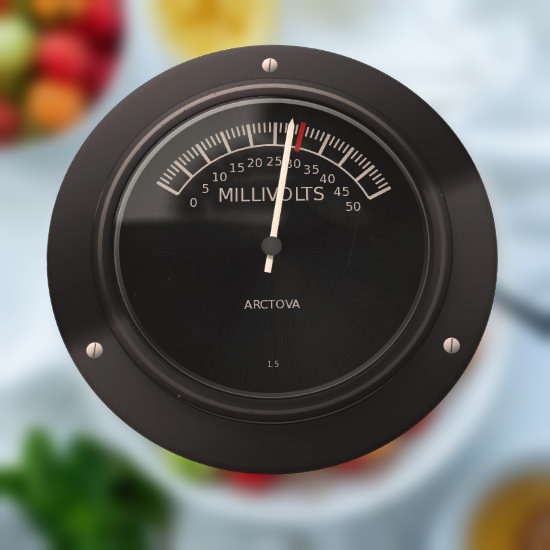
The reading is 28 mV
